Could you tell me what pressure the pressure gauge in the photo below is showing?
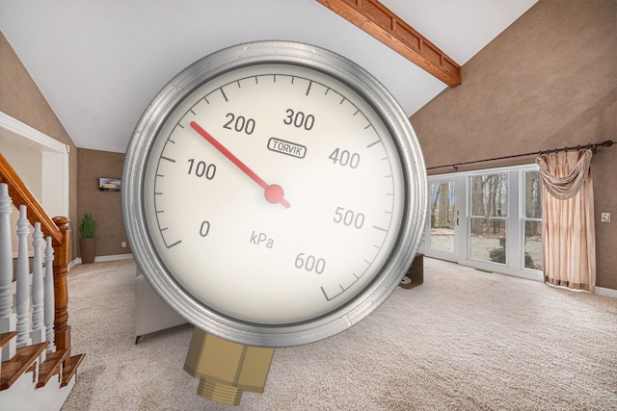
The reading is 150 kPa
